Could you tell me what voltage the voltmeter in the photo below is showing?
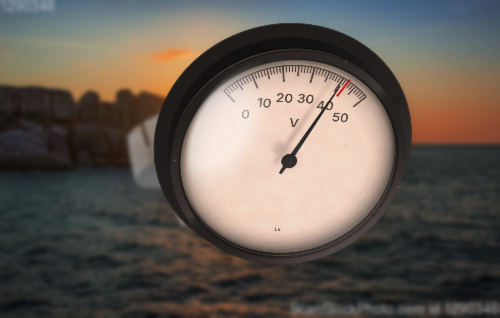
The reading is 40 V
